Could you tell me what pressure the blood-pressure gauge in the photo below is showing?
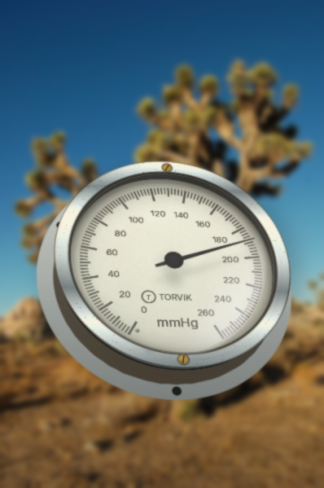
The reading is 190 mmHg
